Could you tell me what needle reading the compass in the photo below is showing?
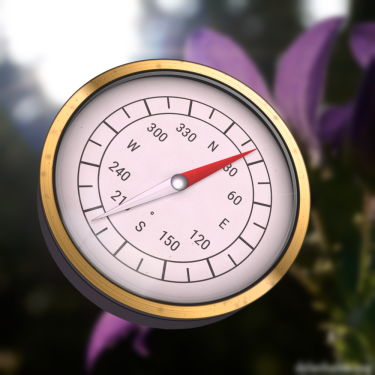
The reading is 22.5 °
